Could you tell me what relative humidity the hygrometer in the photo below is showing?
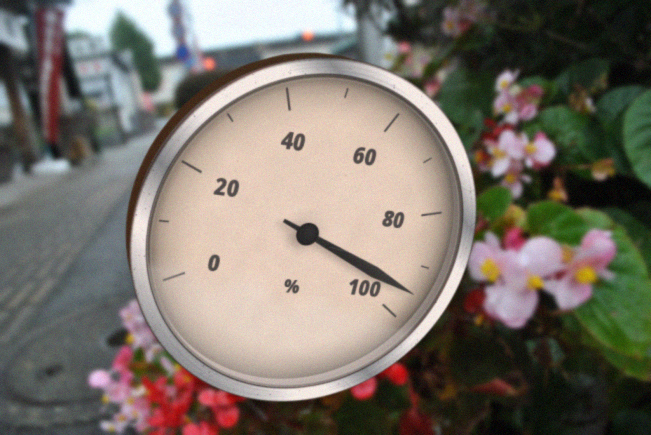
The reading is 95 %
